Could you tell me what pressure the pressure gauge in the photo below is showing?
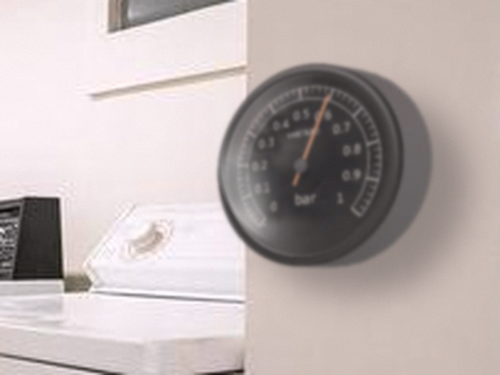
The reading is 0.6 bar
